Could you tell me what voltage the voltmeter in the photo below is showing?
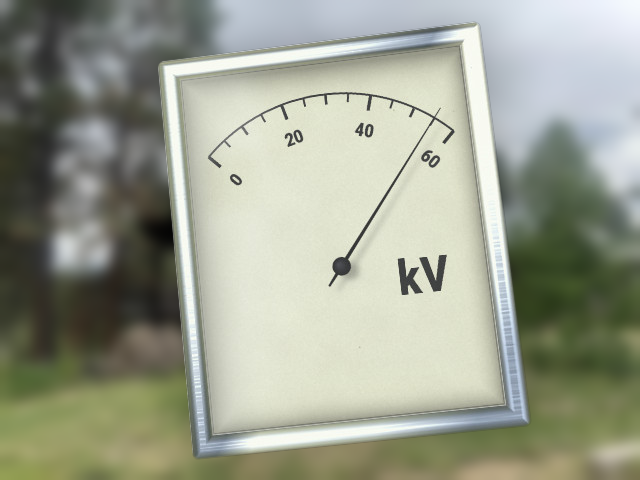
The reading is 55 kV
